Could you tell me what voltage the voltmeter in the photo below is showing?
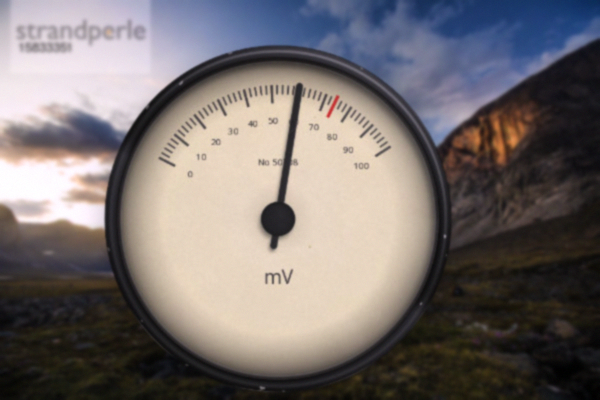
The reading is 60 mV
